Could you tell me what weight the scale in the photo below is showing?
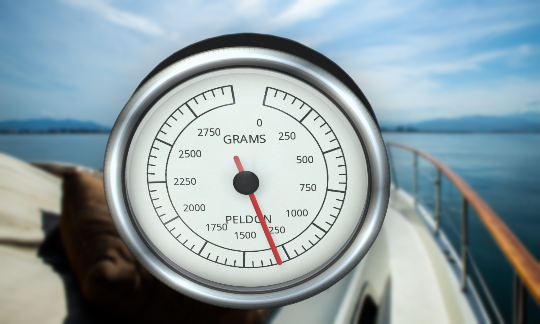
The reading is 1300 g
